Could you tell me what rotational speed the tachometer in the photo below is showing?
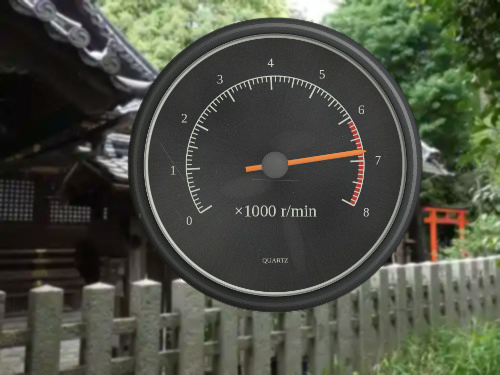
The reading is 6800 rpm
